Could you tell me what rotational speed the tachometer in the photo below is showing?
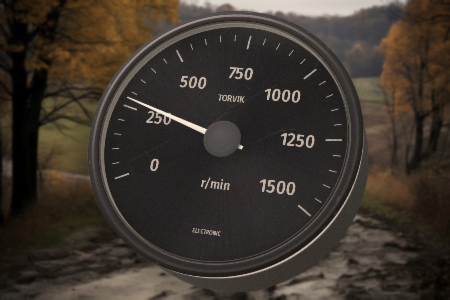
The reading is 275 rpm
